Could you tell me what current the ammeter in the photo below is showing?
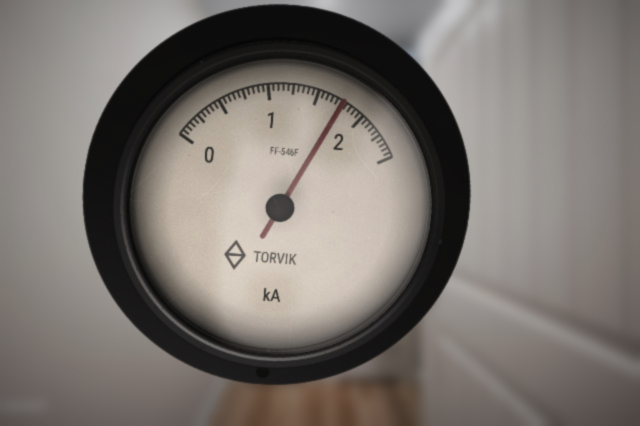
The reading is 1.75 kA
